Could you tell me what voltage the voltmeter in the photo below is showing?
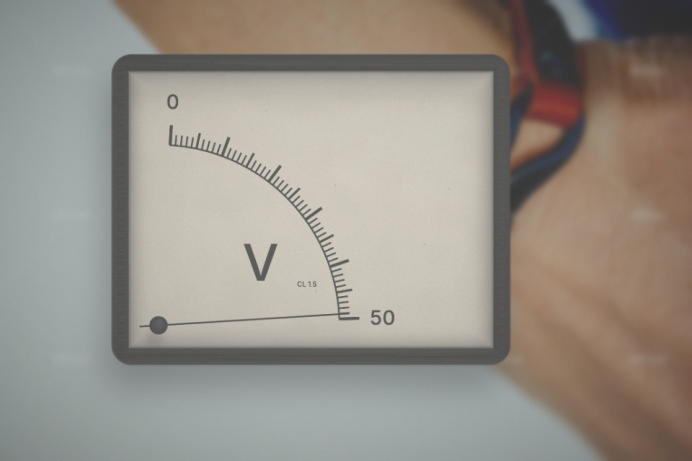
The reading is 49 V
